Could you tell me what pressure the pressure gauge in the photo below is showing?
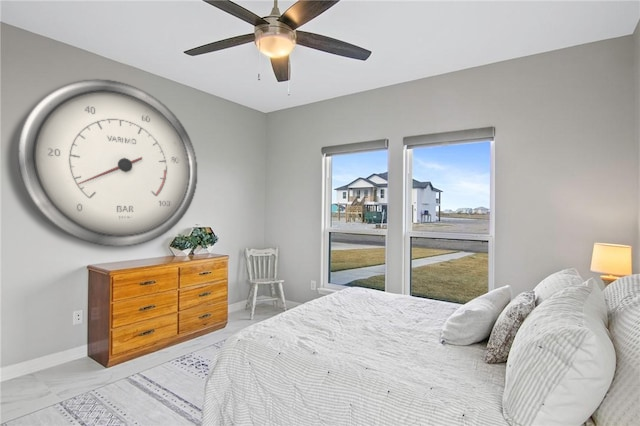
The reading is 7.5 bar
